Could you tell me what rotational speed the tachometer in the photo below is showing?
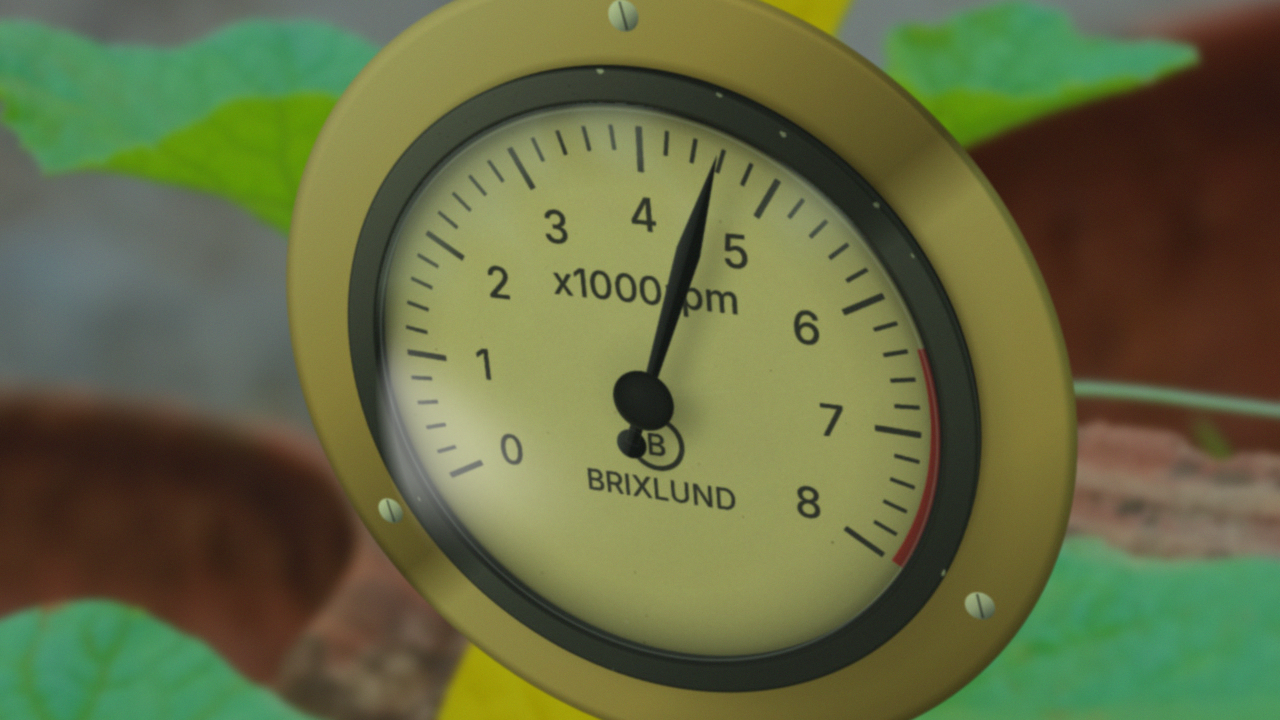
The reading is 4600 rpm
